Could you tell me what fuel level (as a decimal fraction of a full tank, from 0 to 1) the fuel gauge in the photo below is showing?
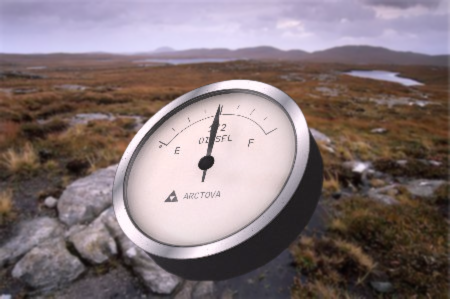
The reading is 0.5
